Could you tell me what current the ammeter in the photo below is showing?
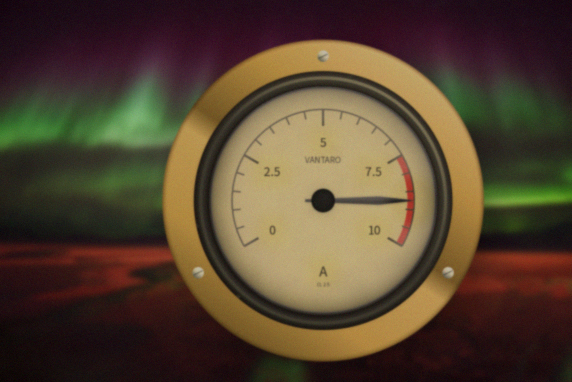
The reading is 8.75 A
